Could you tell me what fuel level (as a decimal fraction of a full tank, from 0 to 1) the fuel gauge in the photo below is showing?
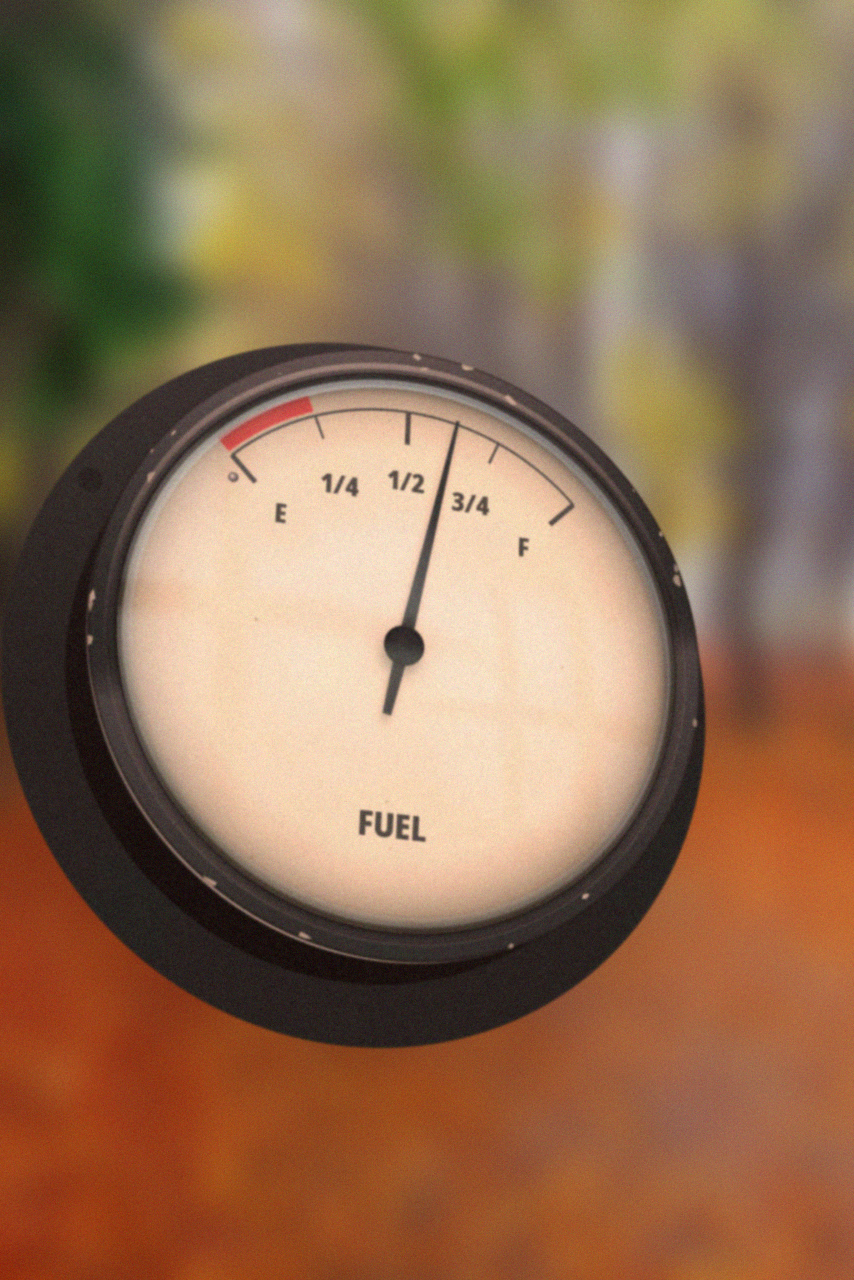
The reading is 0.625
